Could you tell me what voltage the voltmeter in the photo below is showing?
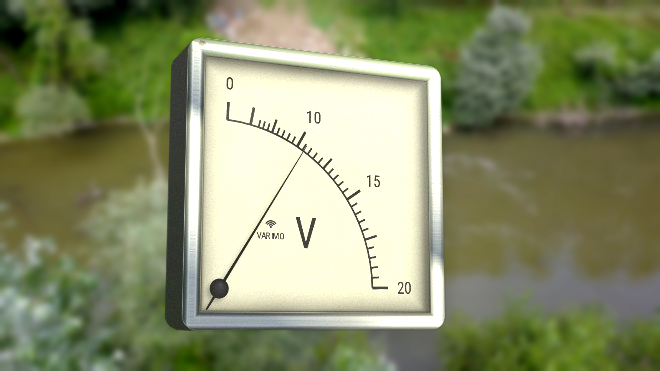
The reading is 10.5 V
